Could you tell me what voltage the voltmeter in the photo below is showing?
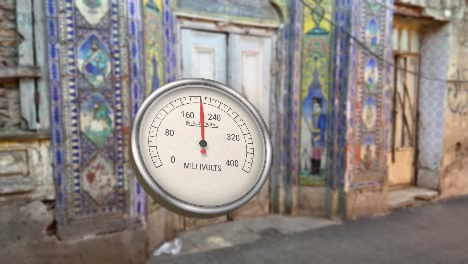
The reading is 200 mV
